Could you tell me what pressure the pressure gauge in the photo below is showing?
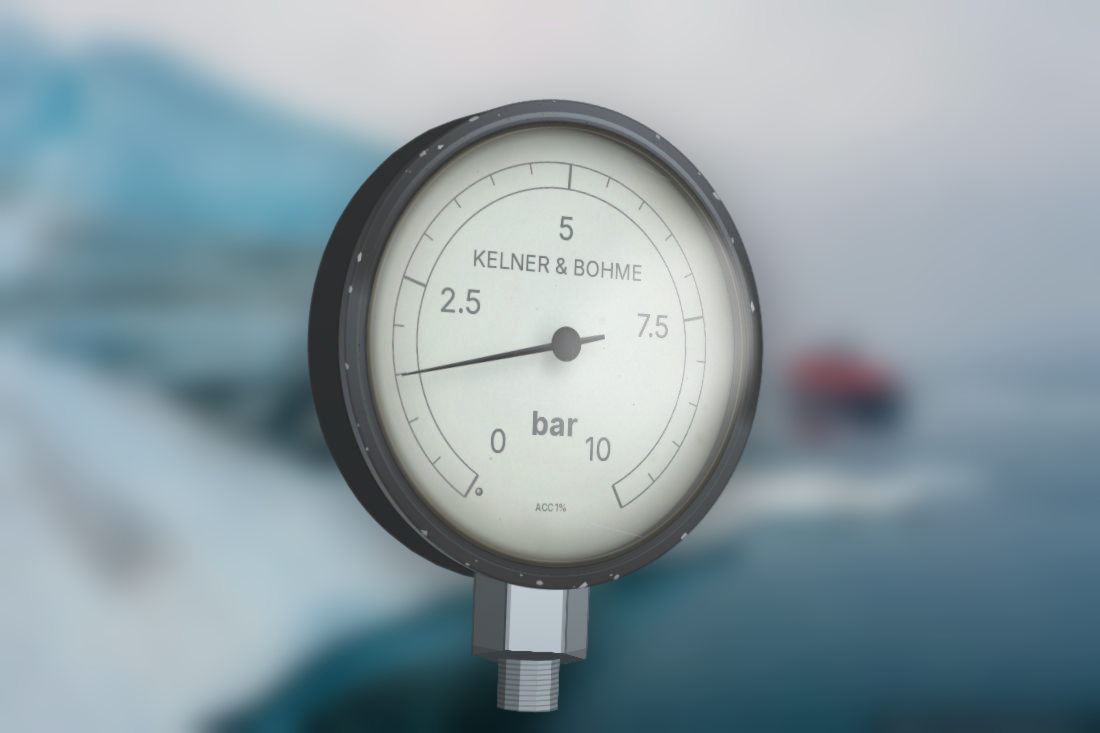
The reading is 1.5 bar
